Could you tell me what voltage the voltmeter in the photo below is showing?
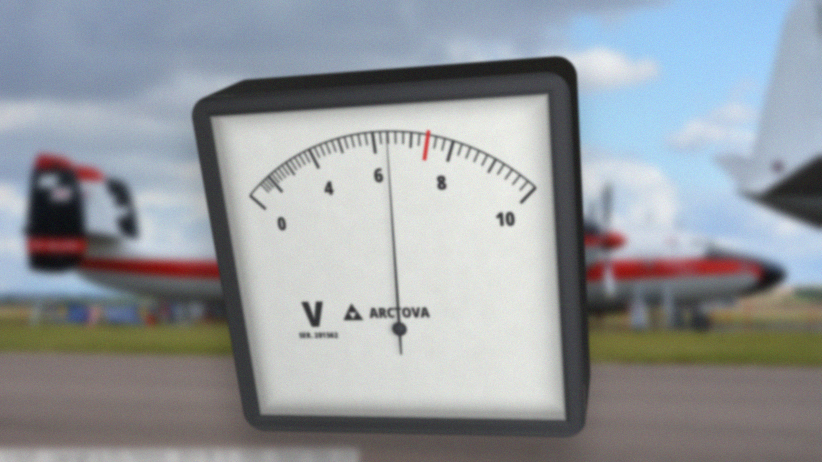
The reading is 6.4 V
